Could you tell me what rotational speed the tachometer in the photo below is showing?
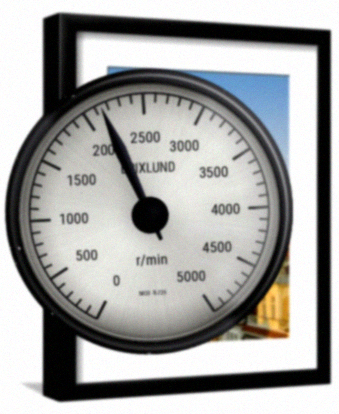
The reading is 2150 rpm
